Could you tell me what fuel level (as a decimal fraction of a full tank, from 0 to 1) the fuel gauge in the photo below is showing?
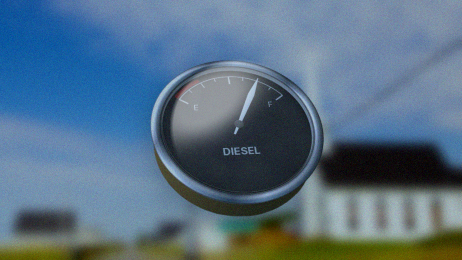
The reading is 0.75
